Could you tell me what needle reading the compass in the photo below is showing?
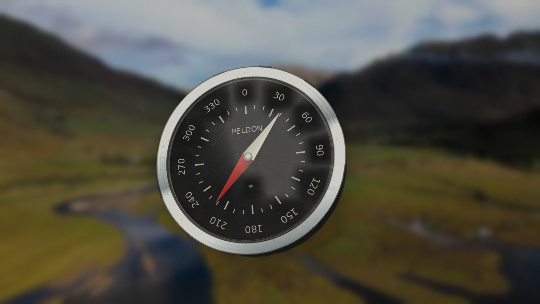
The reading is 220 °
